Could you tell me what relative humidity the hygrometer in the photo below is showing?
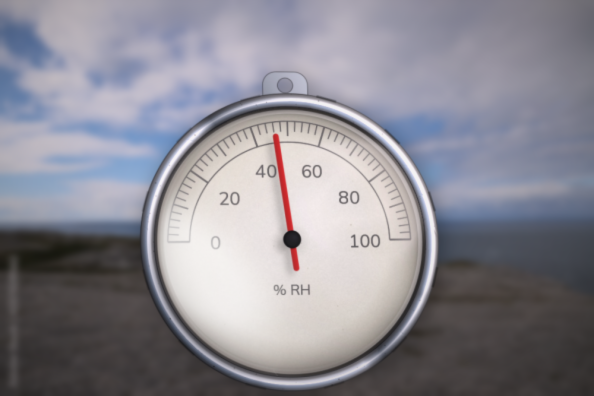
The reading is 46 %
